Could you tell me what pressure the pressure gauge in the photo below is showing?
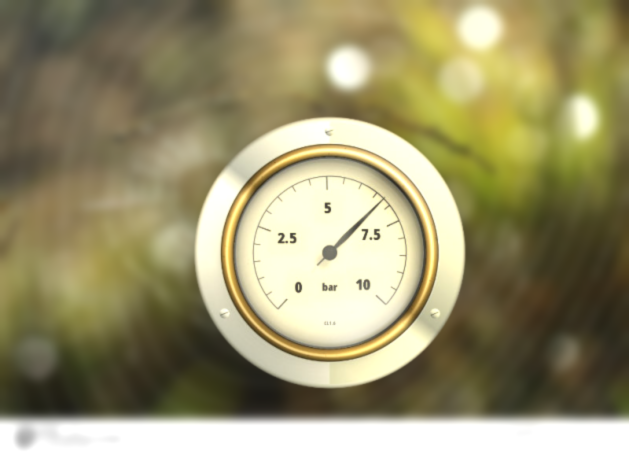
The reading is 6.75 bar
